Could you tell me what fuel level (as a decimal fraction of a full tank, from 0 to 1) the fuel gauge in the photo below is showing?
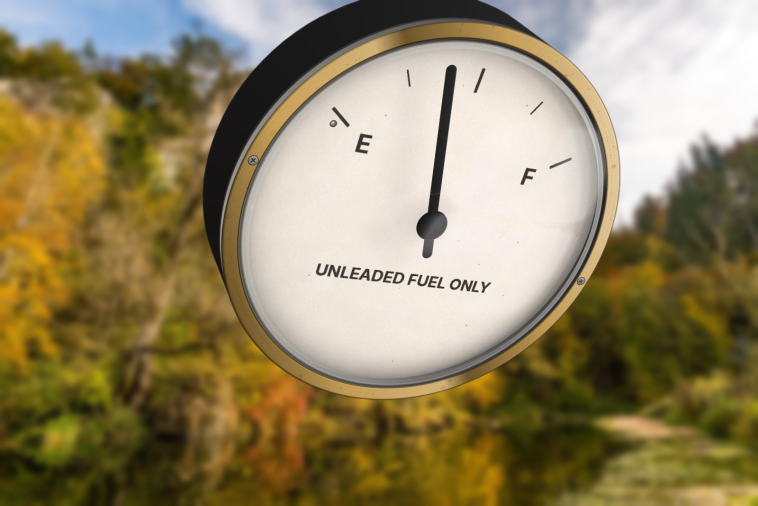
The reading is 0.375
